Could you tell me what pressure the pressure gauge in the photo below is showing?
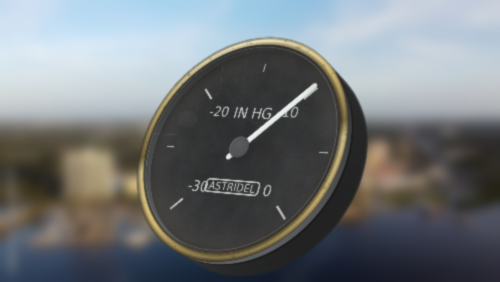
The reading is -10 inHg
